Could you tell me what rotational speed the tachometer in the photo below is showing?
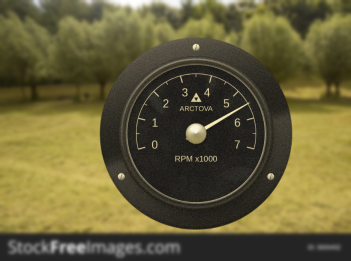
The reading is 5500 rpm
